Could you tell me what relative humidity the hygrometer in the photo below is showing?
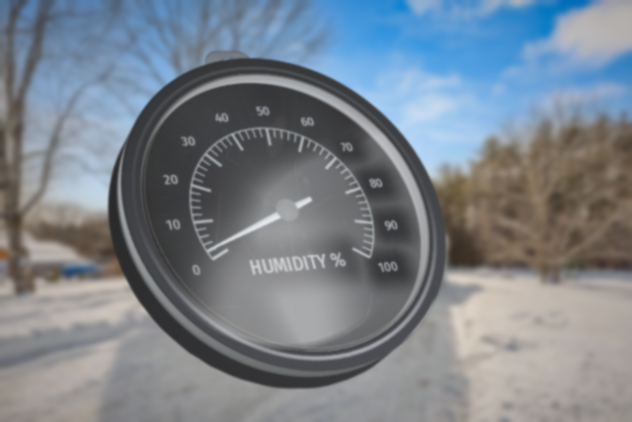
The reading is 2 %
